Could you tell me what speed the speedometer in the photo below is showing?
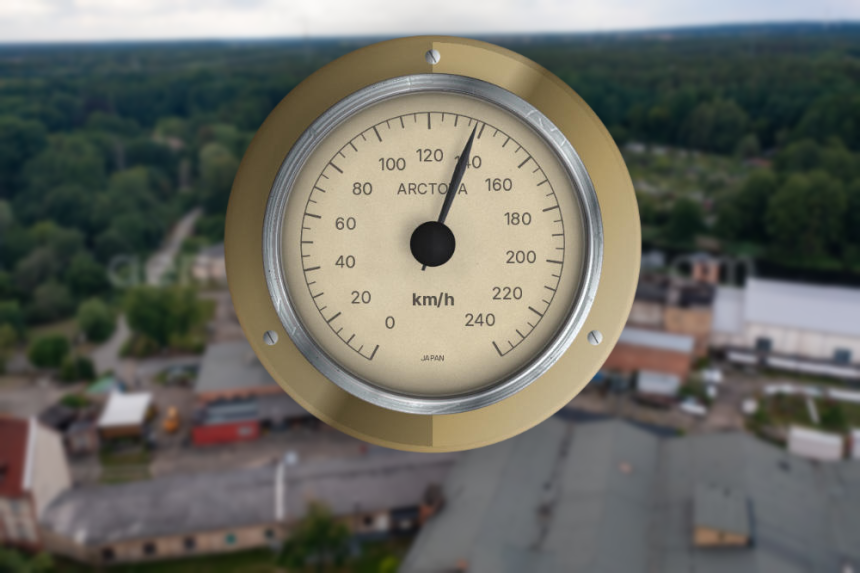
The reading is 137.5 km/h
